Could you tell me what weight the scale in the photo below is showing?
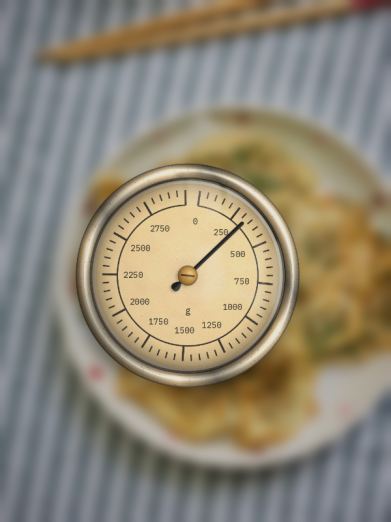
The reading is 325 g
